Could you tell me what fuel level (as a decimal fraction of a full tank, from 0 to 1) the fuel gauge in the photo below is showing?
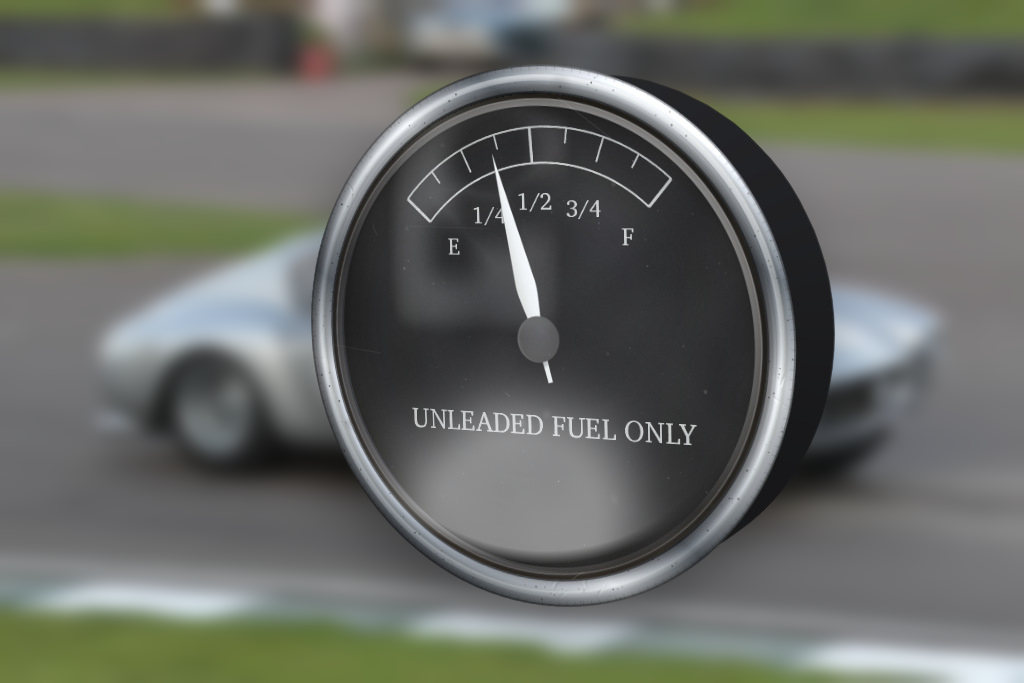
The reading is 0.375
